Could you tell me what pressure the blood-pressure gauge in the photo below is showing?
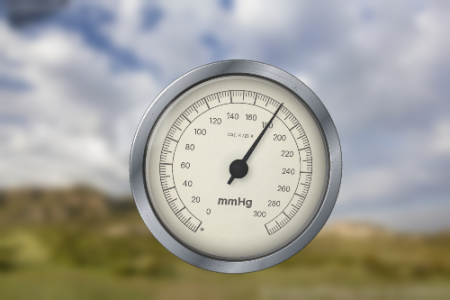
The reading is 180 mmHg
